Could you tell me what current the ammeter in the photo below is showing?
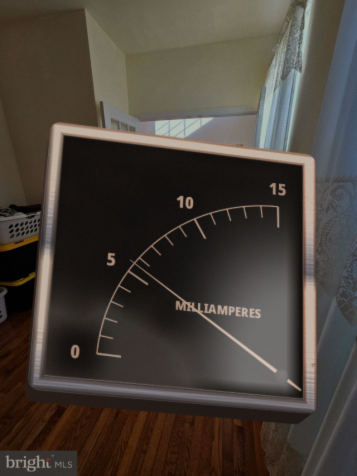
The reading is 5.5 mA
